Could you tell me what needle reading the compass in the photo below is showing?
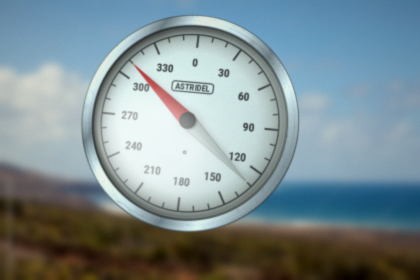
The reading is 310 °
